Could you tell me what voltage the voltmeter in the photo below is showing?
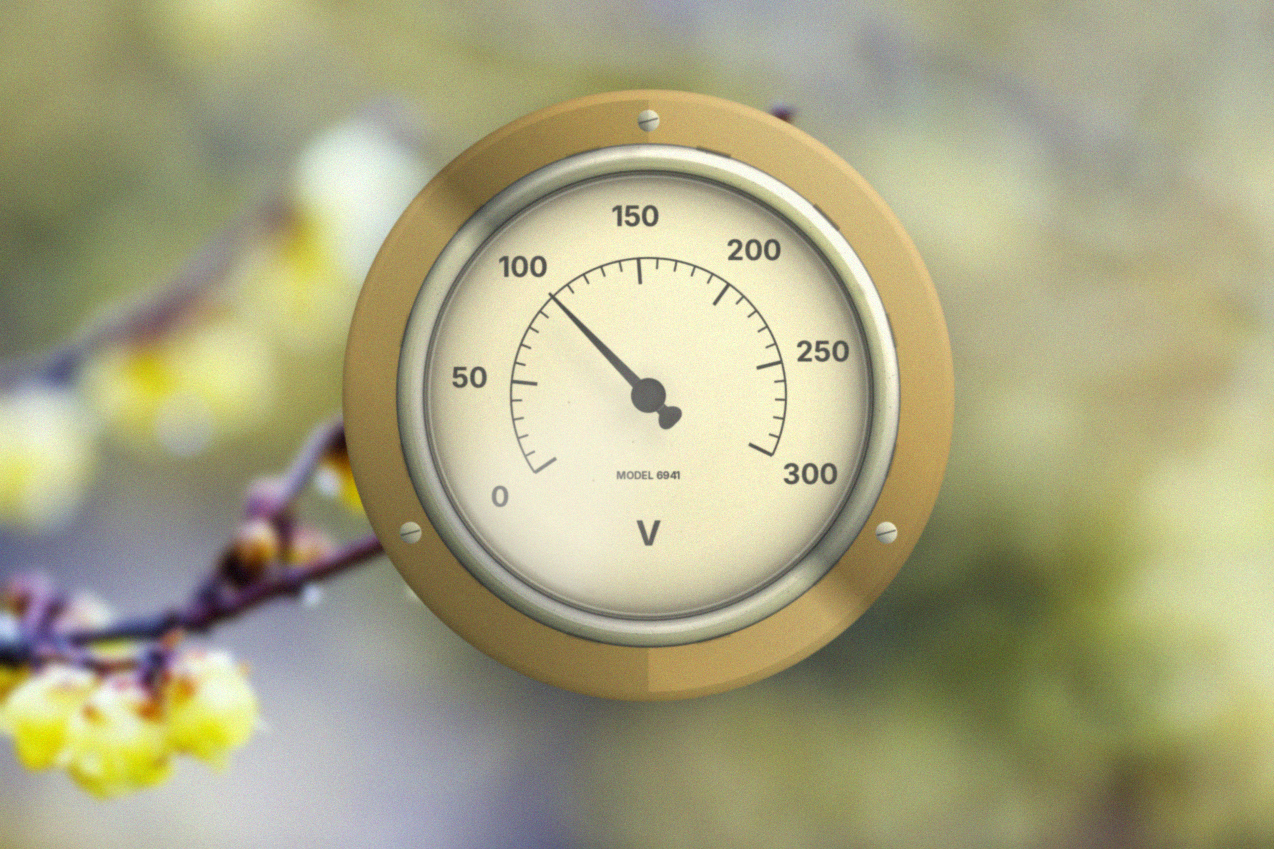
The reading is 100 V
